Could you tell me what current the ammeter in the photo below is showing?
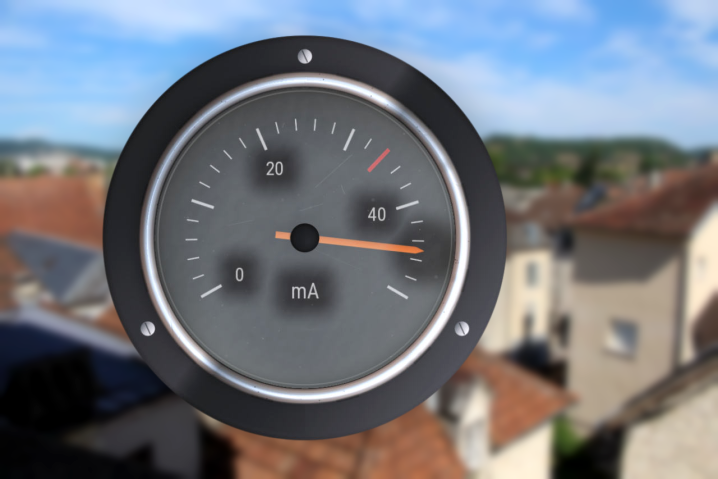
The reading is 45 mA
